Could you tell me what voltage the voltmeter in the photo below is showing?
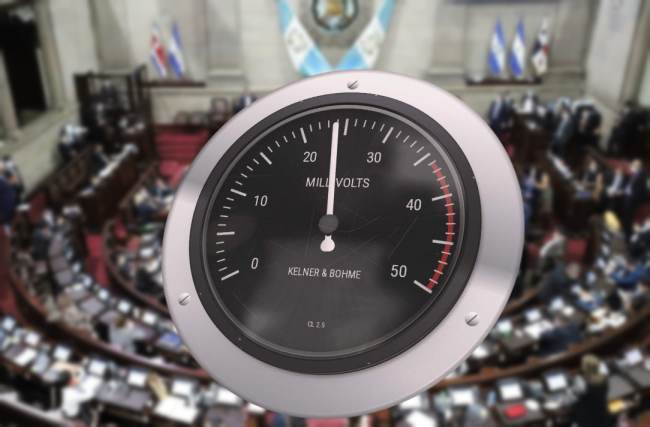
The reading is 24 mV
